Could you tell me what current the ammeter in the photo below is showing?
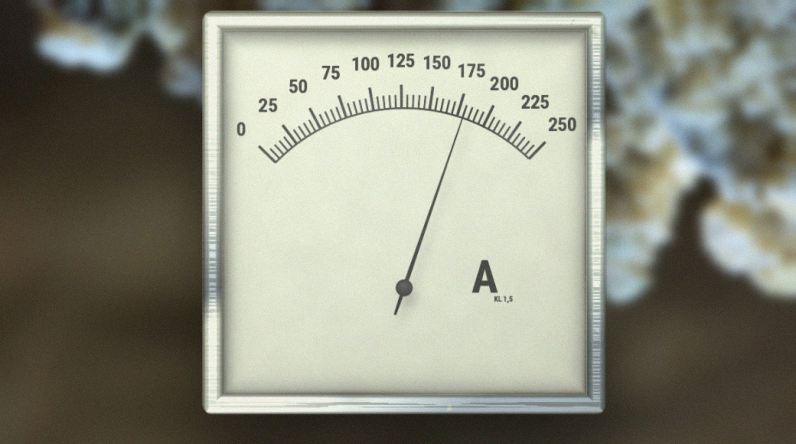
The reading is 180 A
